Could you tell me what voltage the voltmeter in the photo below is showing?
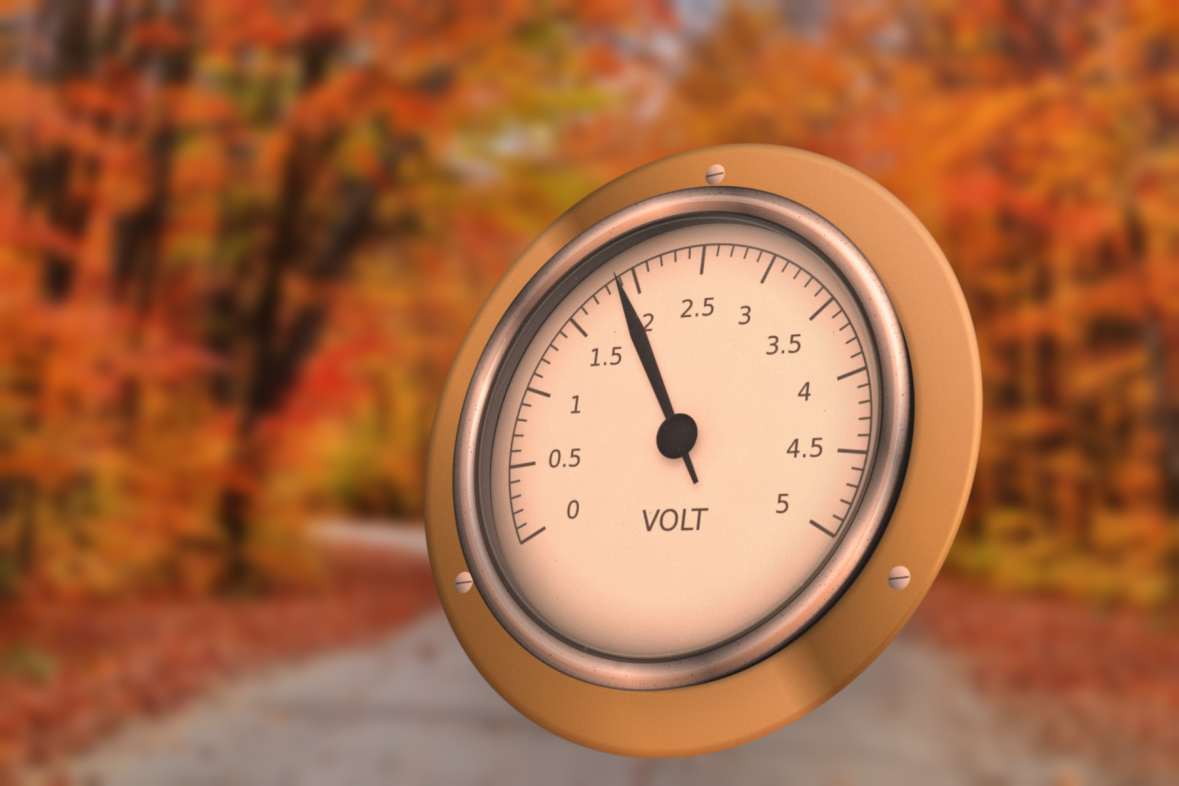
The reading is 1.9 V
